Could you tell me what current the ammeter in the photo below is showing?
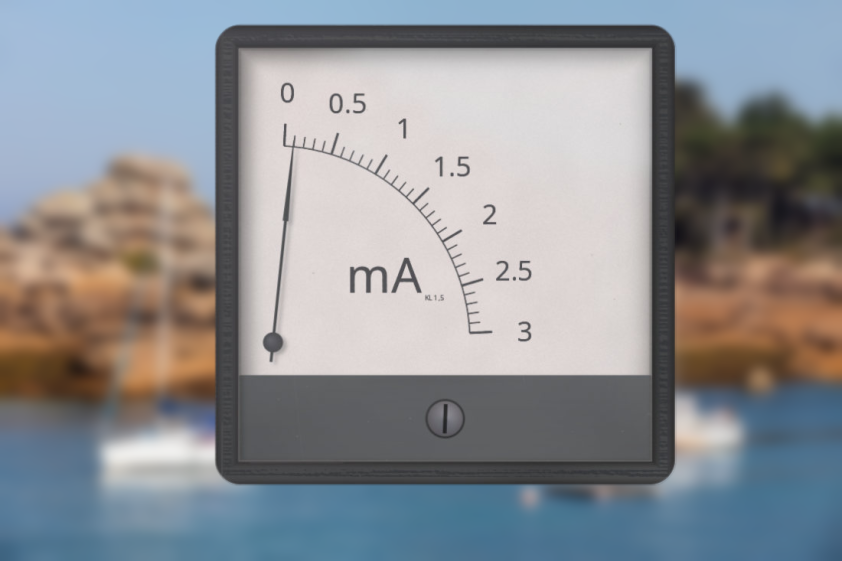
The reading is 0.1 mA
